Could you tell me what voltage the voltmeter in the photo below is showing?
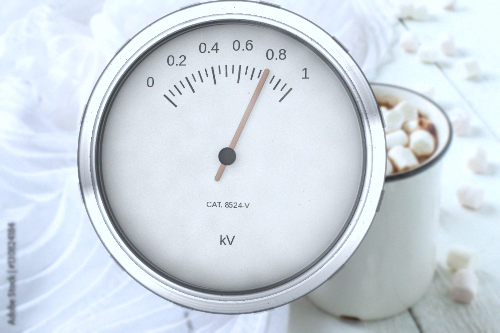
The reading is 0.8 kV
